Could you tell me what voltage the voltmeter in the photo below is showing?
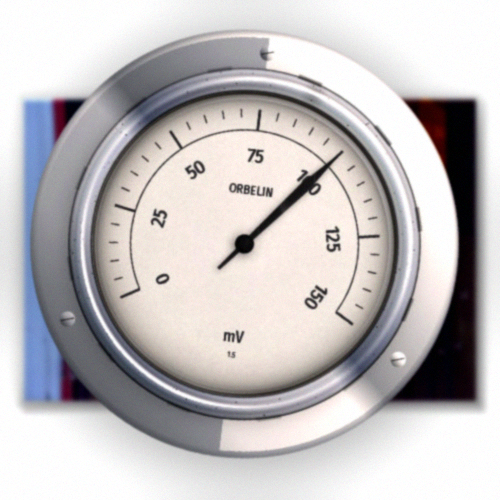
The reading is 100 mV
